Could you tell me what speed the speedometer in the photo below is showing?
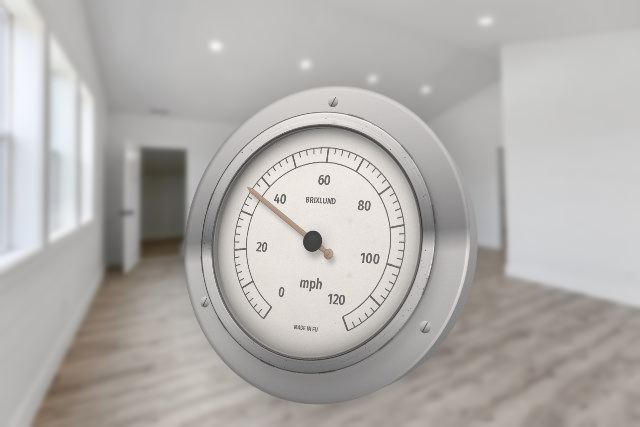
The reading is 36 mph
